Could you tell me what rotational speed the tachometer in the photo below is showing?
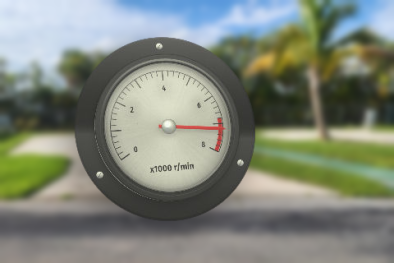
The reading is 7200 rpm
